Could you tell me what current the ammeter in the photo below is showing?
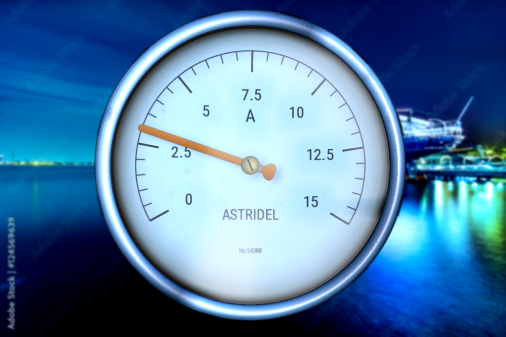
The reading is 3 A
